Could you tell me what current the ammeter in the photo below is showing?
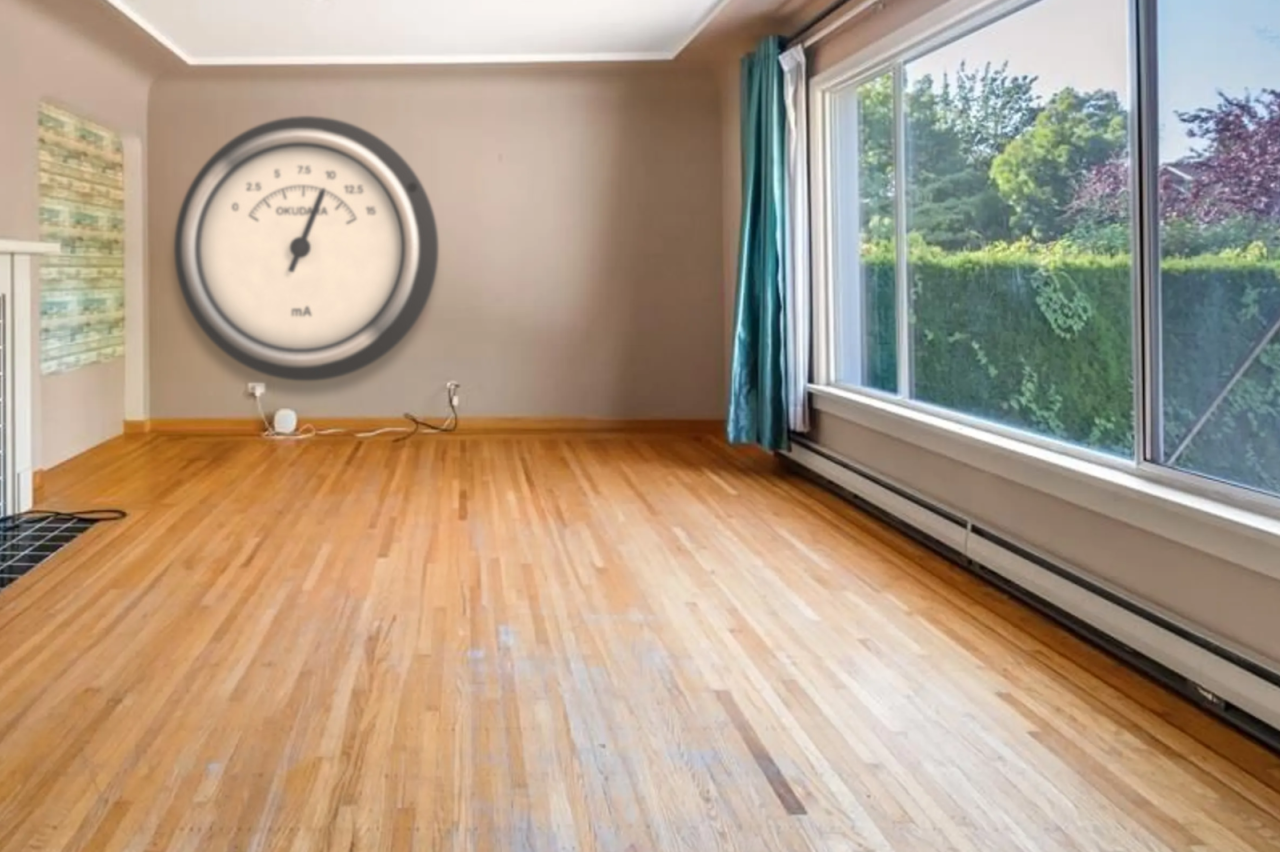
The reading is 10 mA
